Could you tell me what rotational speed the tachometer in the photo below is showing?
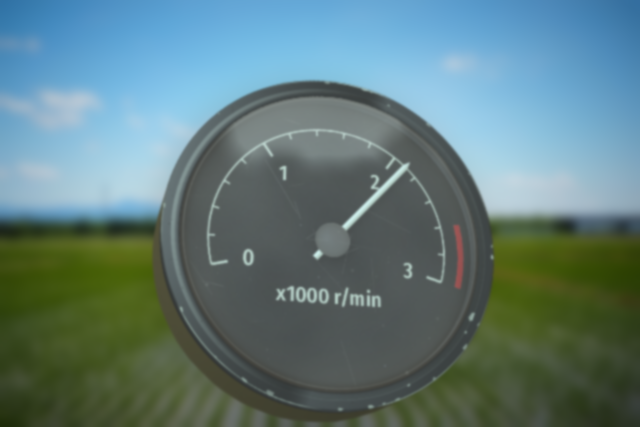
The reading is 2100 rpm
